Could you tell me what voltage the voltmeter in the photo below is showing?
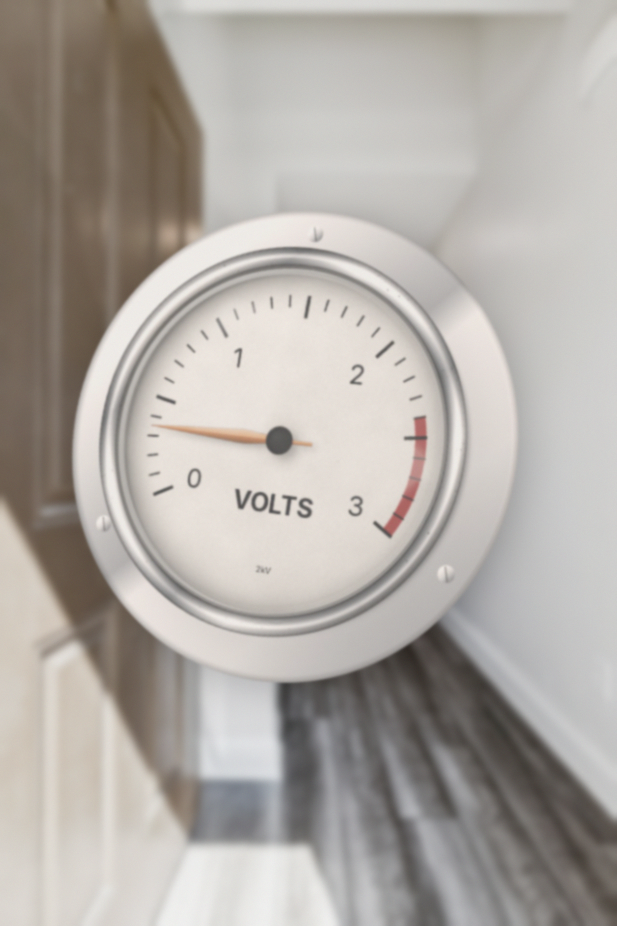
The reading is 0.35 V
